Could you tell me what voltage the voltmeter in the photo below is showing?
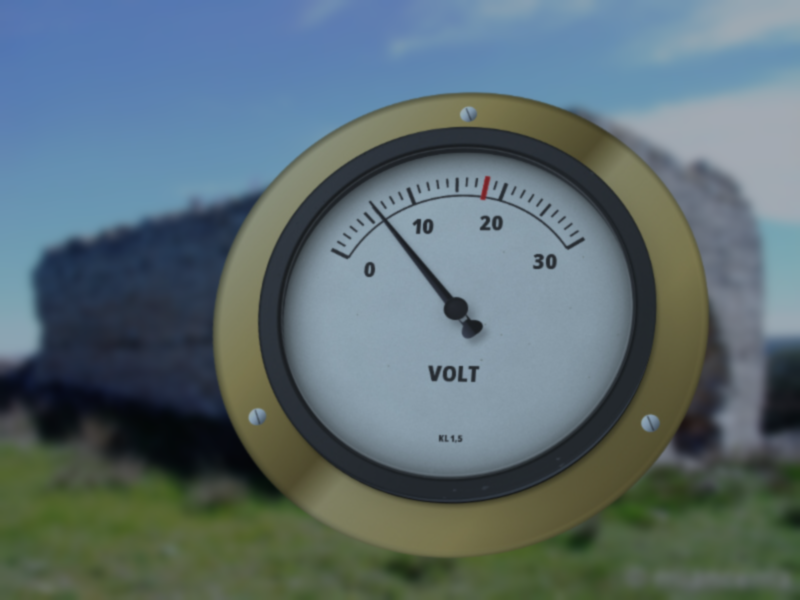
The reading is 6 V
